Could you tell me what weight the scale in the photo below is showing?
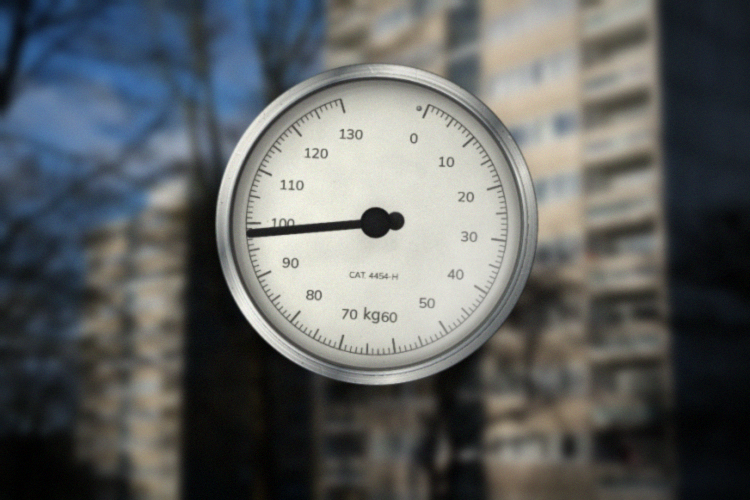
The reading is 98 kg
